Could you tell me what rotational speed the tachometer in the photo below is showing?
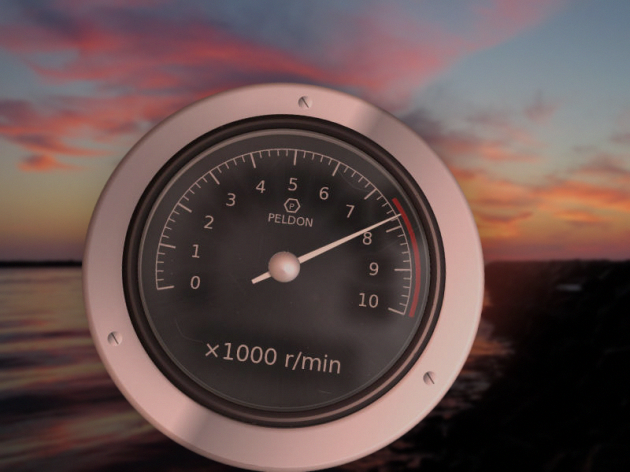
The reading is 7800 rpm
